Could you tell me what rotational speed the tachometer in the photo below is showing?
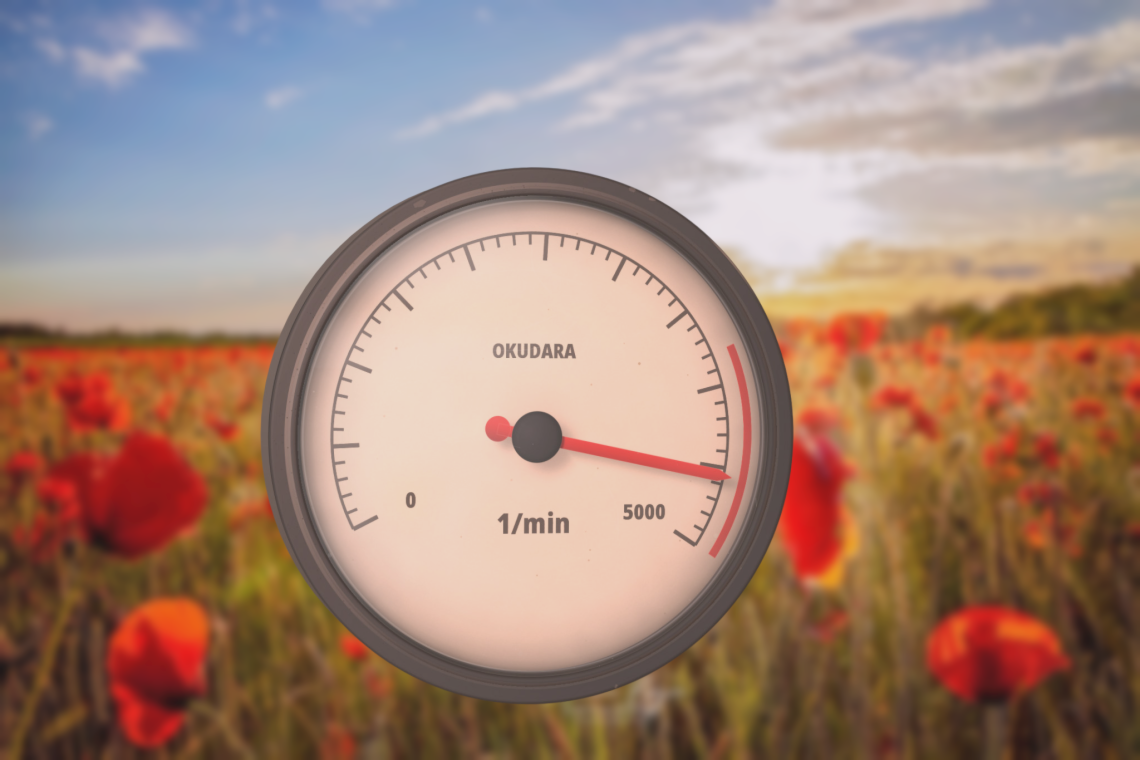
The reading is 4550 rpm
